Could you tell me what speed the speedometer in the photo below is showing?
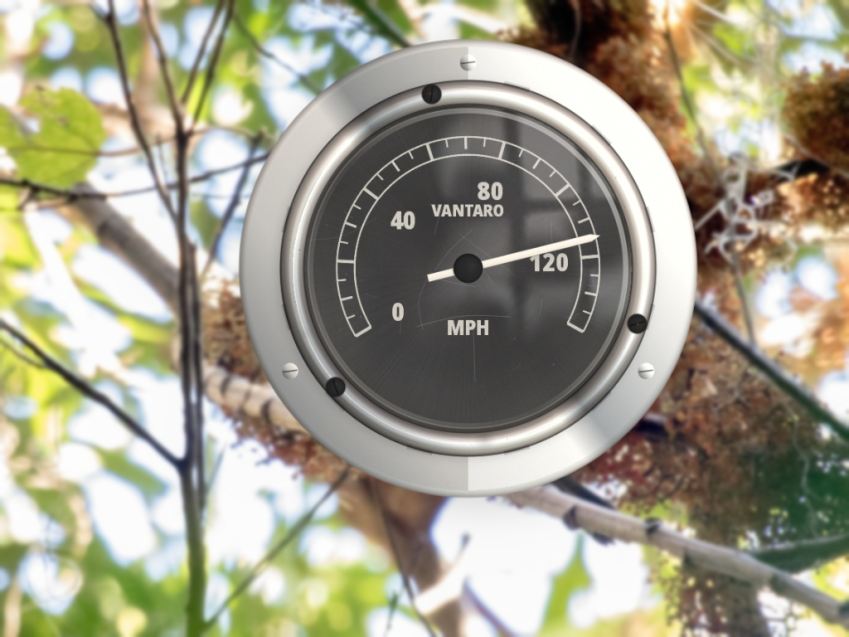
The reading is 115 mph
